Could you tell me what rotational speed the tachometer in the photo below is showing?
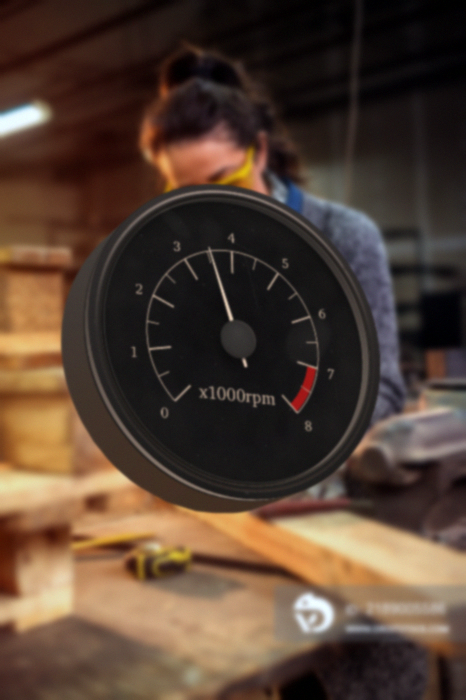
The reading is 3500 rpm
